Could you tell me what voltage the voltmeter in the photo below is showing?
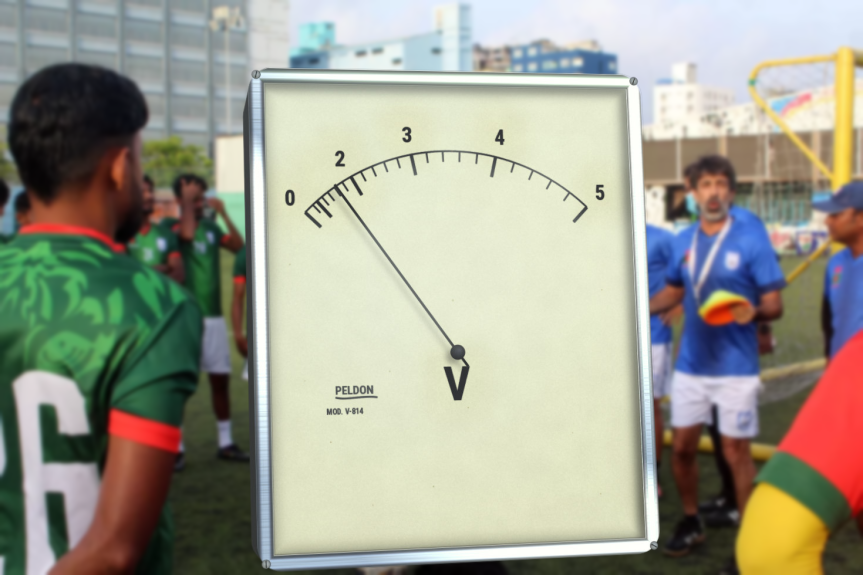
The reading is 1.6 V
